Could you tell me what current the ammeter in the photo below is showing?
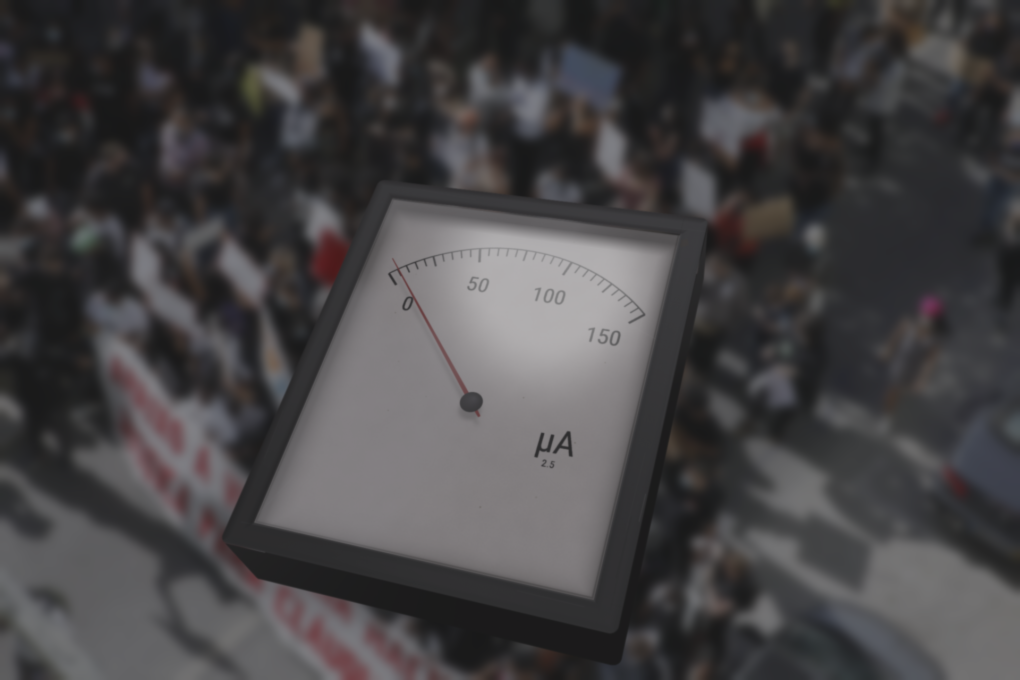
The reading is 5 µA
